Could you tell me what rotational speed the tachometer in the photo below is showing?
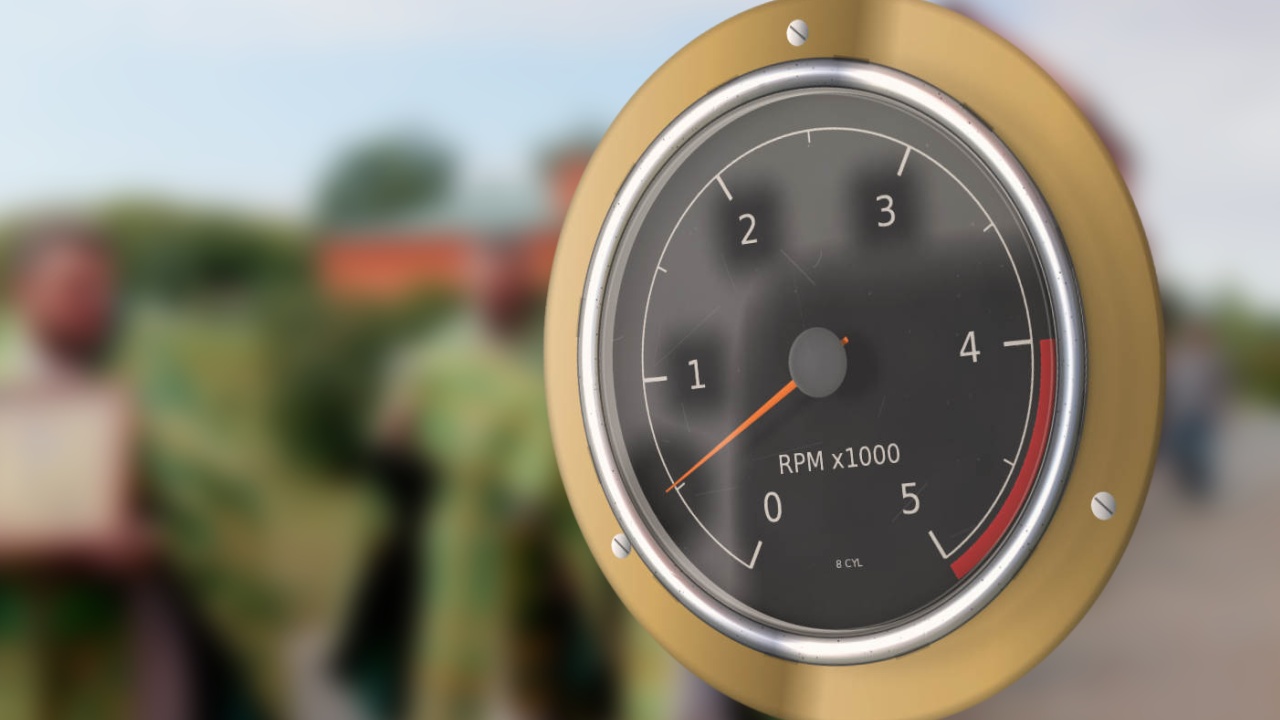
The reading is 500 rpm
